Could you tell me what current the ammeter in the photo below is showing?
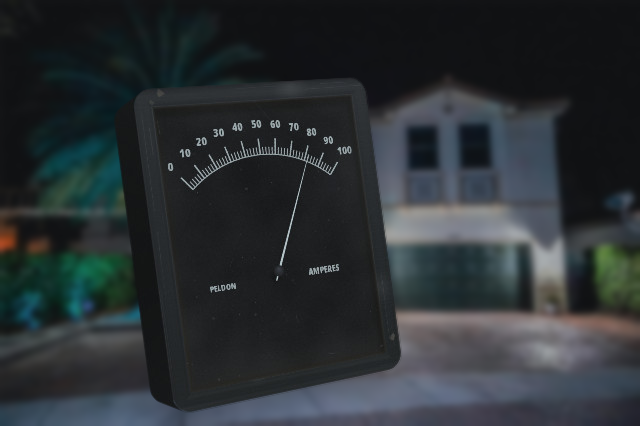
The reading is 80 A
